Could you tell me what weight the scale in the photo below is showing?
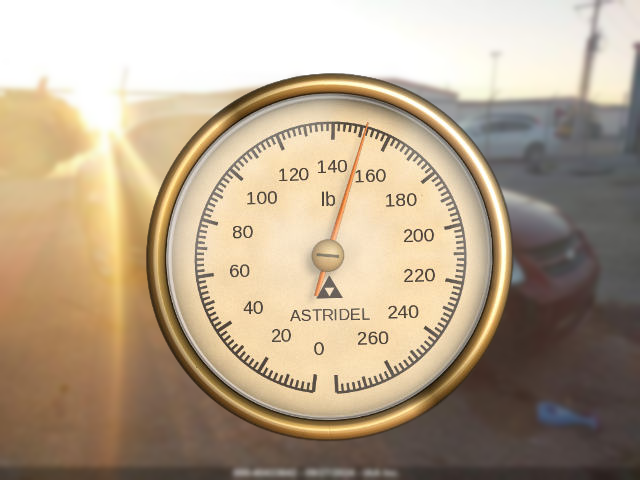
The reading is 152 lb
